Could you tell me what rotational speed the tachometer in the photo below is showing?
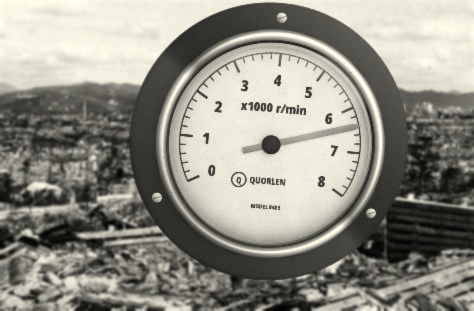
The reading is 6400 rpm
